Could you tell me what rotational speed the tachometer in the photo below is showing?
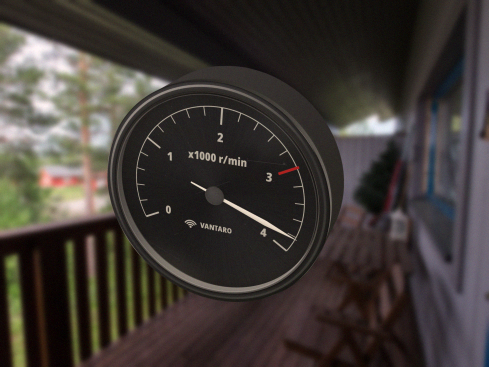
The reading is 3800 rpm
